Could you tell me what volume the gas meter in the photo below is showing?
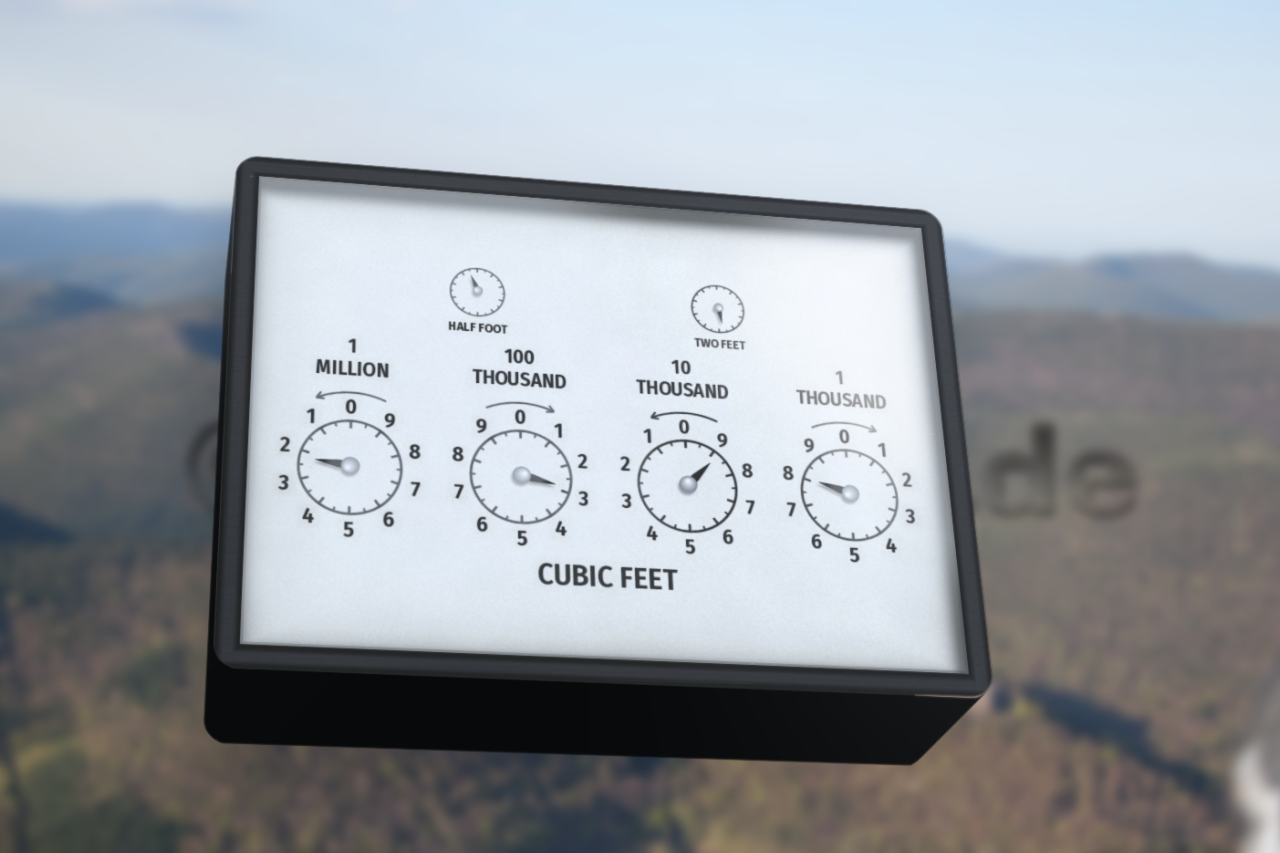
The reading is 228800 ft³
